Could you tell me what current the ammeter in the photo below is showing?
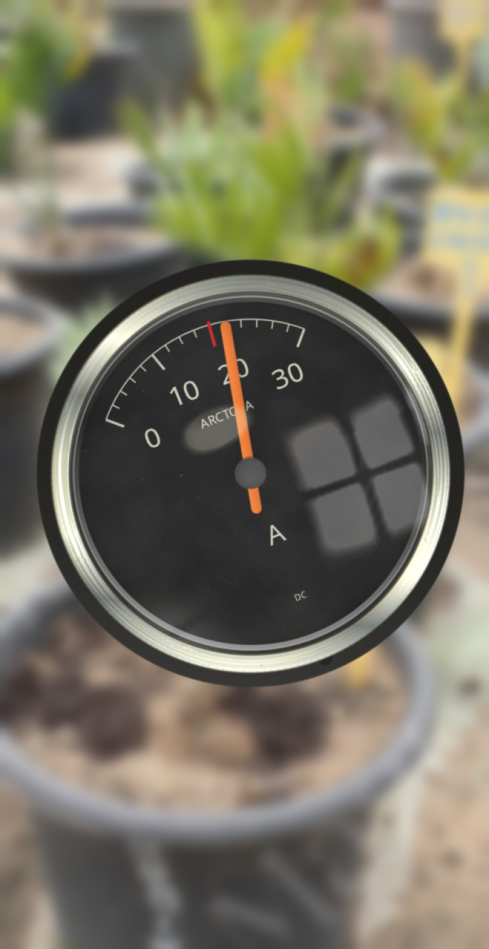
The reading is 20 A
